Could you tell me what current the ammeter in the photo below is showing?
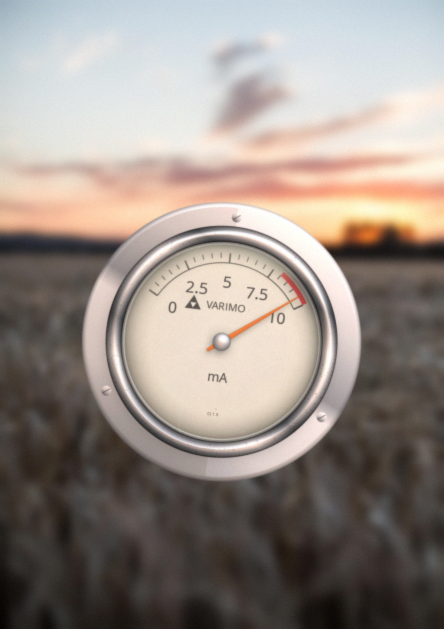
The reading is 9.5 mA
